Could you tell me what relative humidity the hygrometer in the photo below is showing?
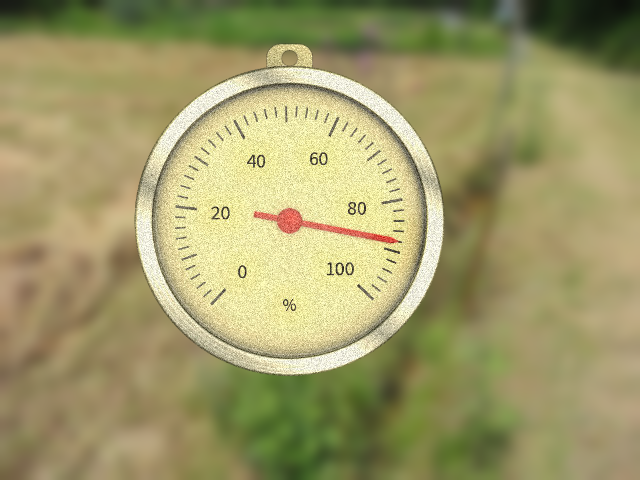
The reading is 88 %
